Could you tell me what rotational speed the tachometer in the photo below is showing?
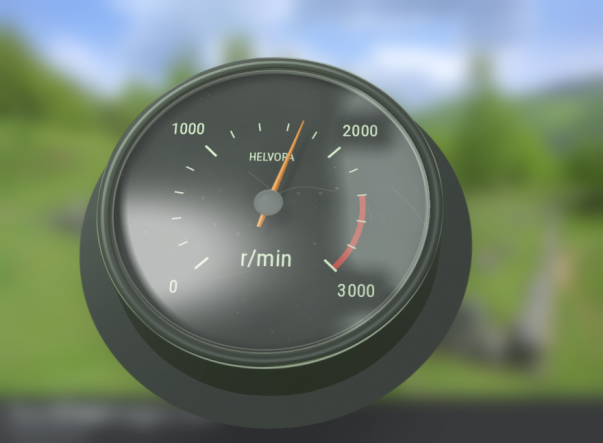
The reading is 1700 rpm
